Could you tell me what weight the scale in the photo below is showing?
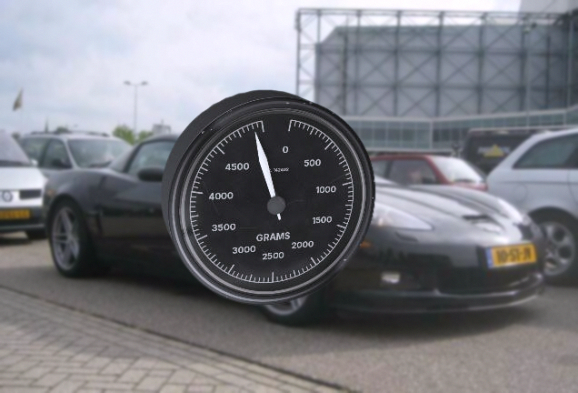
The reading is 4900 g
